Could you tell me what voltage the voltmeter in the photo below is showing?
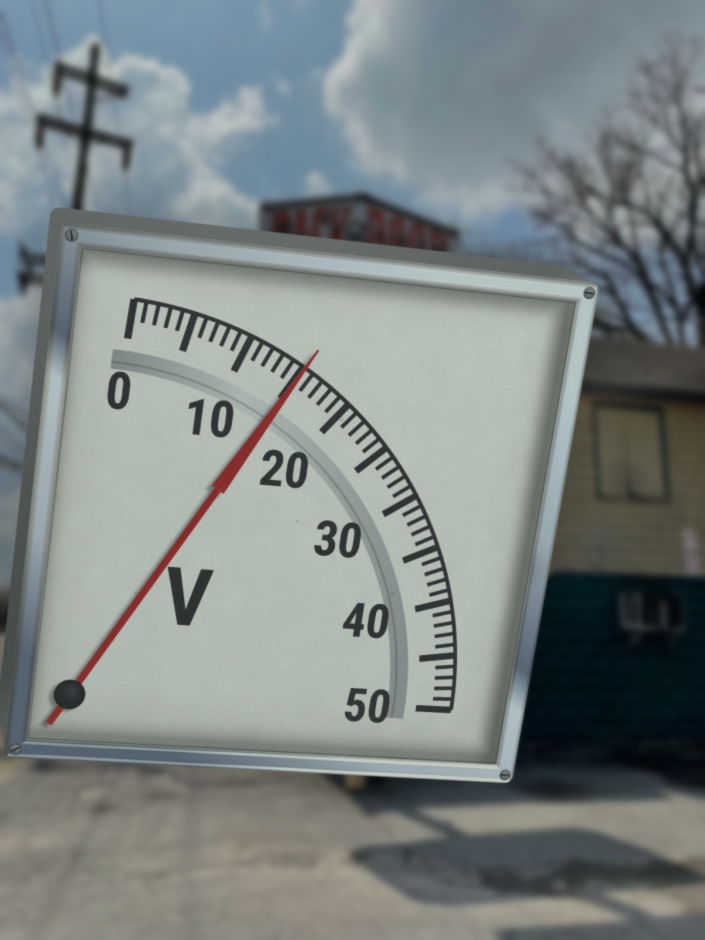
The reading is 15 V
